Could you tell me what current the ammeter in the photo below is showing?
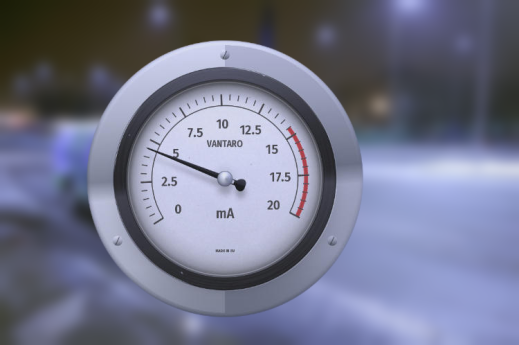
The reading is 4.5 mA
